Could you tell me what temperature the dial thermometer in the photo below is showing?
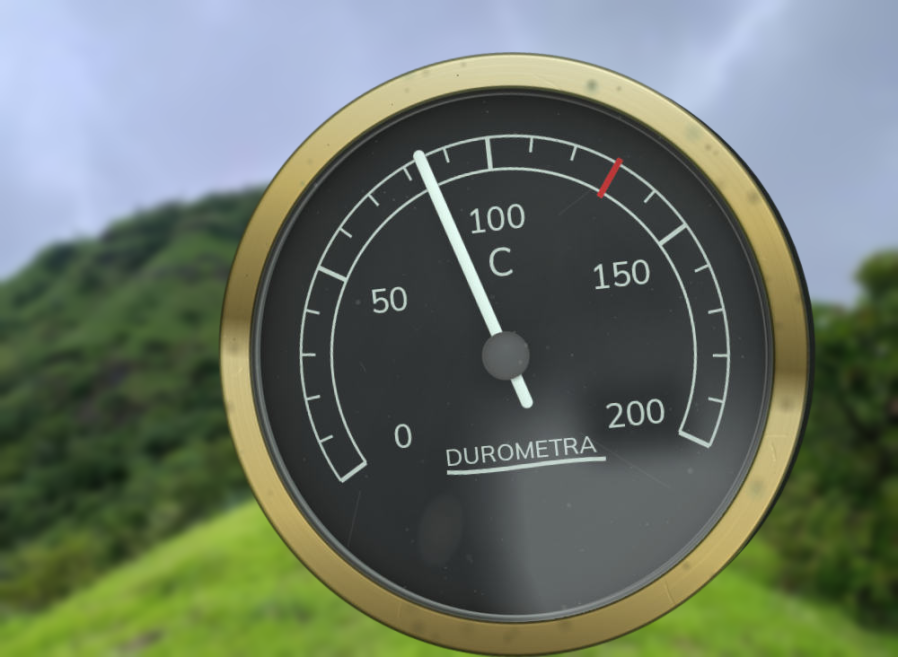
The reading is 85 °C
